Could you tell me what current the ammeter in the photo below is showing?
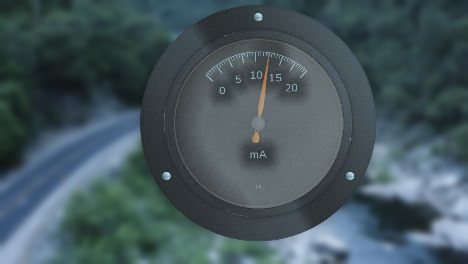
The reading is 12.5 mA
